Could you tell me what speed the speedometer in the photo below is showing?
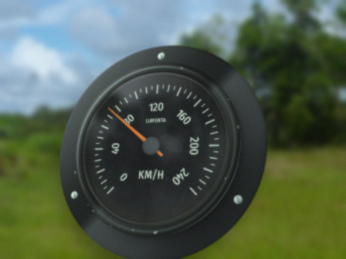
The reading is 75 km/h
